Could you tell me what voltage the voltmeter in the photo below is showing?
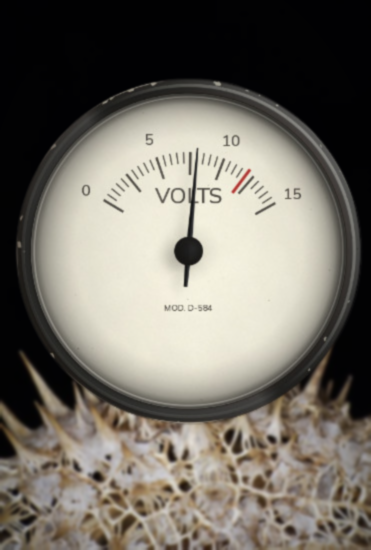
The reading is 8 V
